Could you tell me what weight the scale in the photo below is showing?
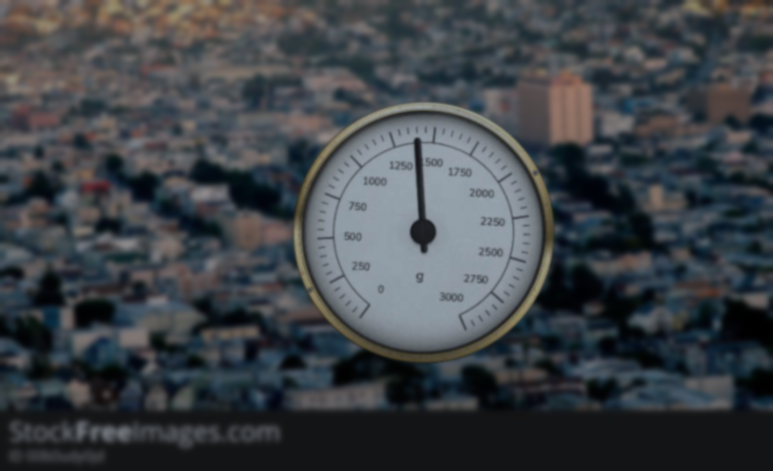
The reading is 1400 g
